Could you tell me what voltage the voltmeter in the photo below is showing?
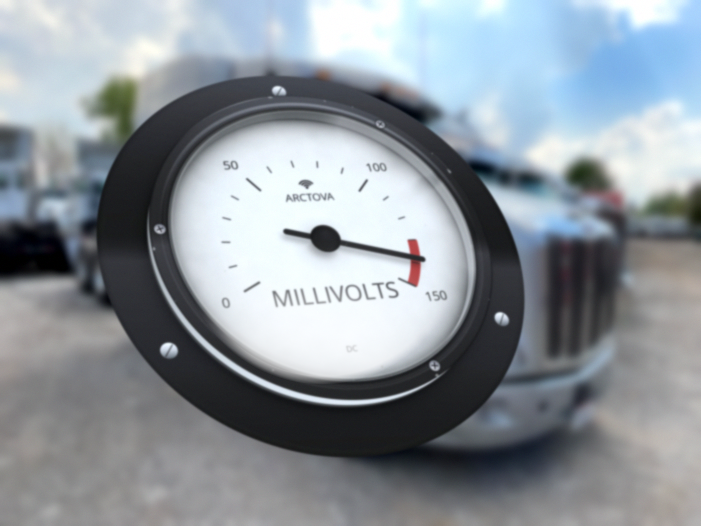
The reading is 140 mV
